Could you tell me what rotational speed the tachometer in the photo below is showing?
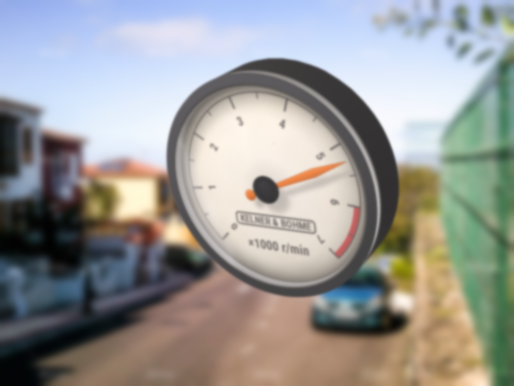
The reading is 5250 rpm
